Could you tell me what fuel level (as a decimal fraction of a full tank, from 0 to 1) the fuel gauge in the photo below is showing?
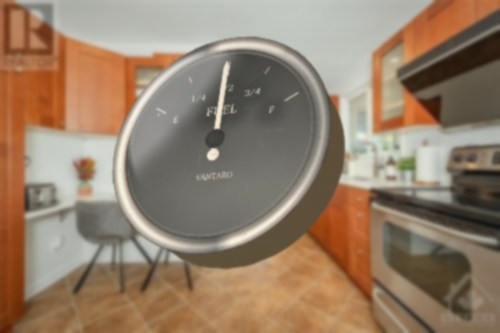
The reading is 0.5
